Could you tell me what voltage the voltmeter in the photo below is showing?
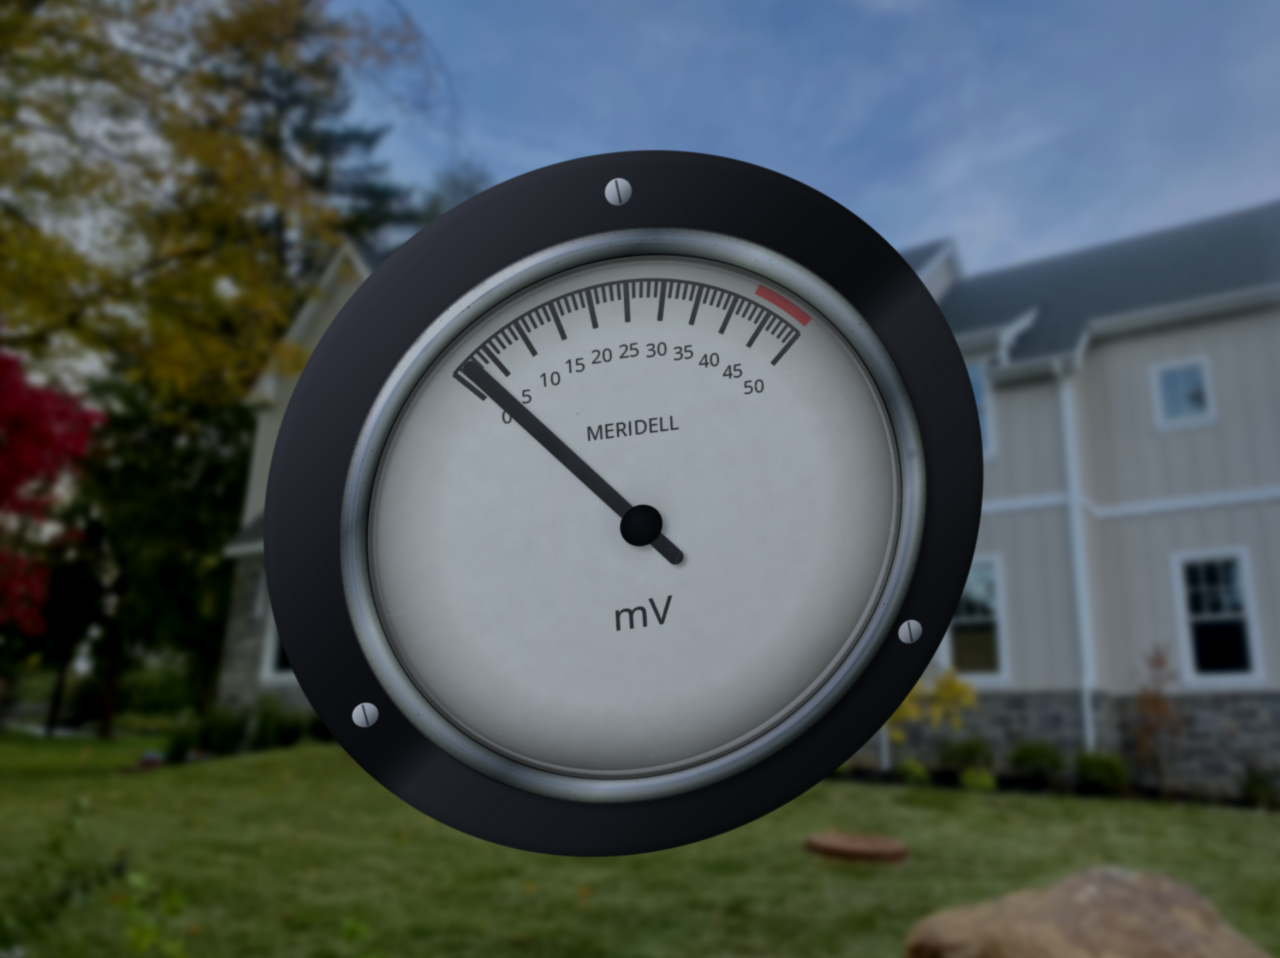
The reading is 2 mV
